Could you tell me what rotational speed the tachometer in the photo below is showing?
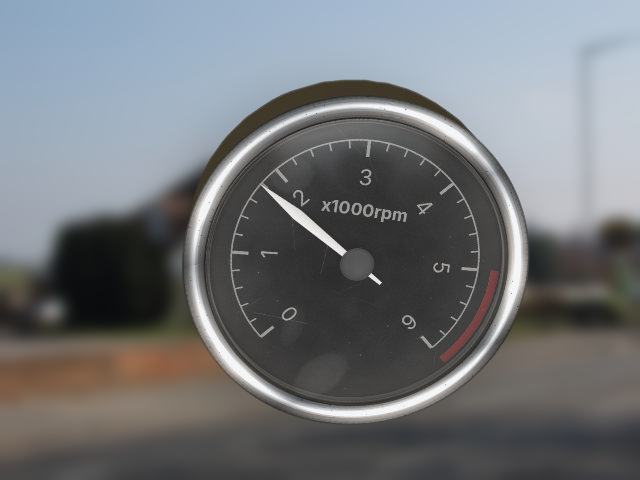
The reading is 1800 rpm
